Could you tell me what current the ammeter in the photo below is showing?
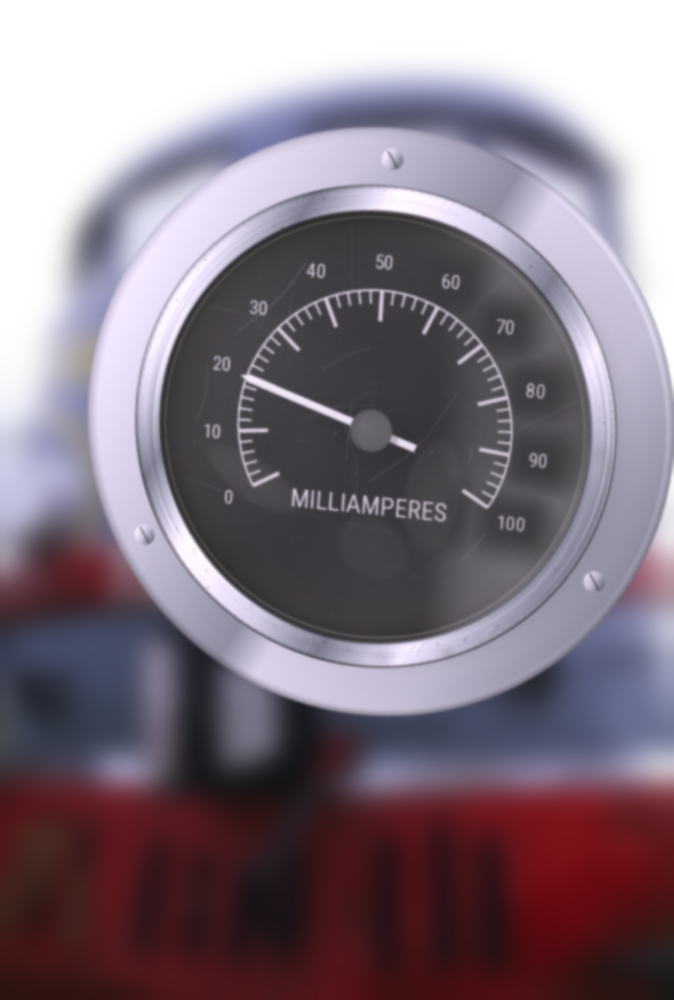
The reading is 20 mA
